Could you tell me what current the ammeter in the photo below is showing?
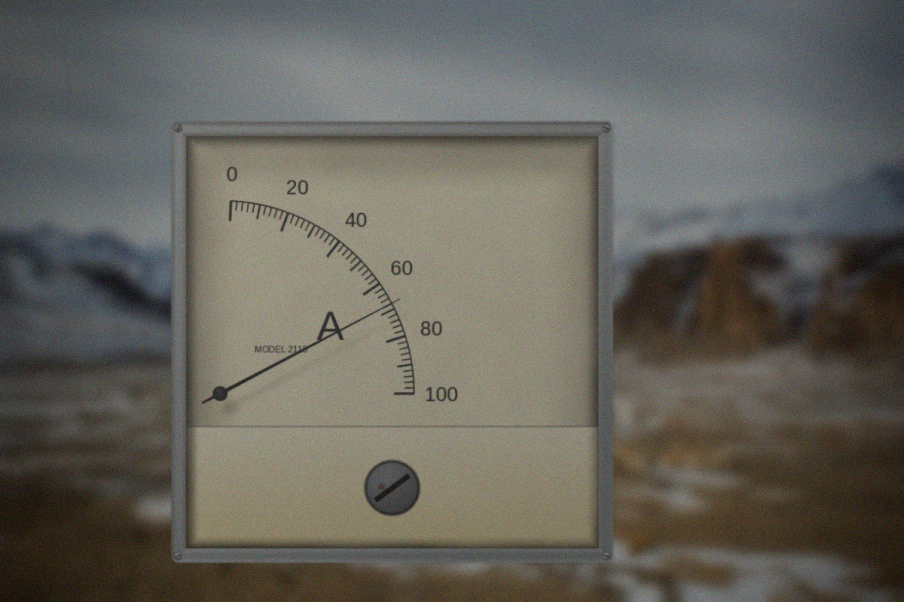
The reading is 68 A
